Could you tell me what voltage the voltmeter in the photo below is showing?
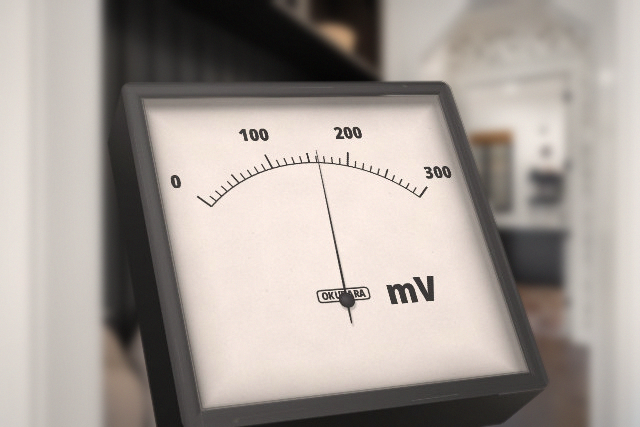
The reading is 160 mV
